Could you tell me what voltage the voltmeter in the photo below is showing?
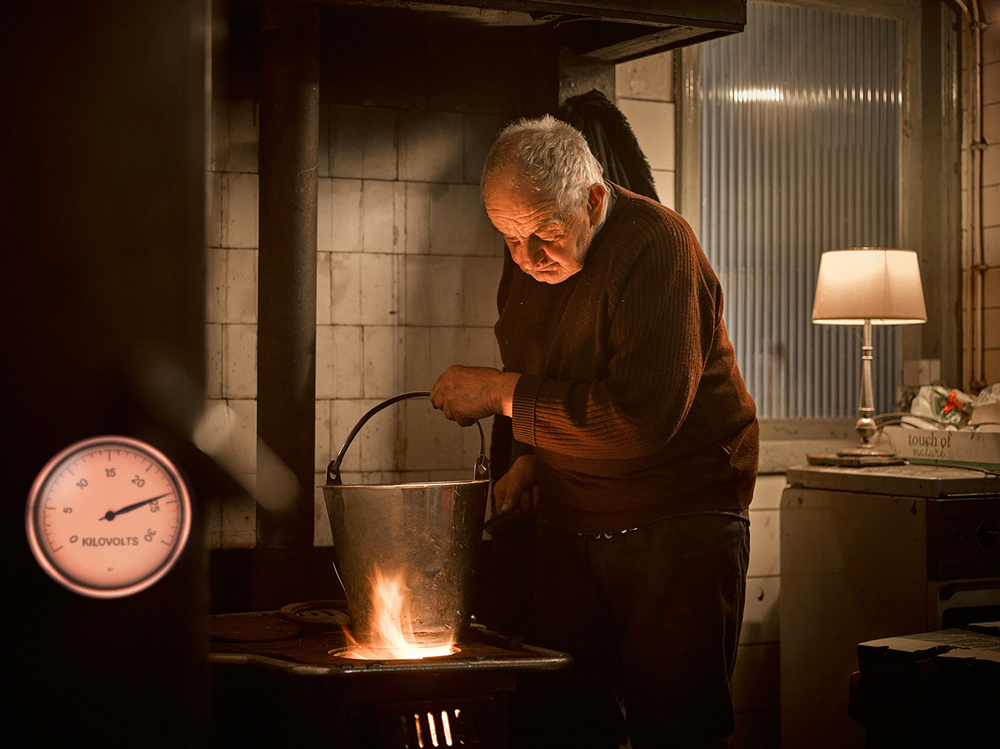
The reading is 24 kV
